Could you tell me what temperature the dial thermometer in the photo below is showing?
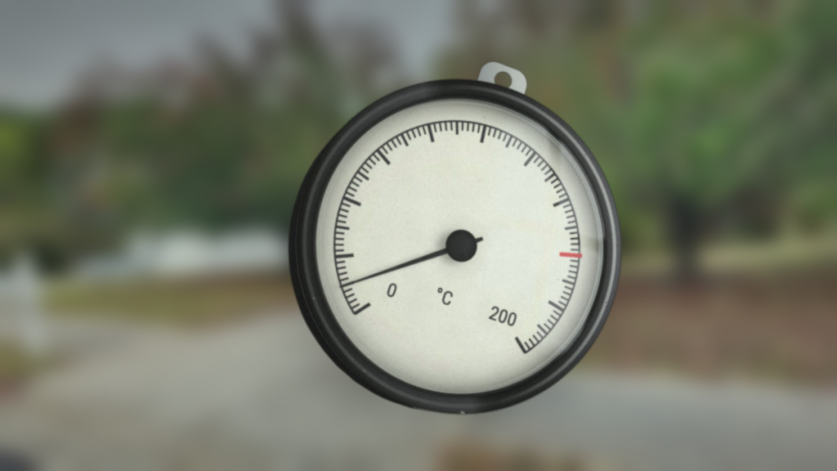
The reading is 10 °C
